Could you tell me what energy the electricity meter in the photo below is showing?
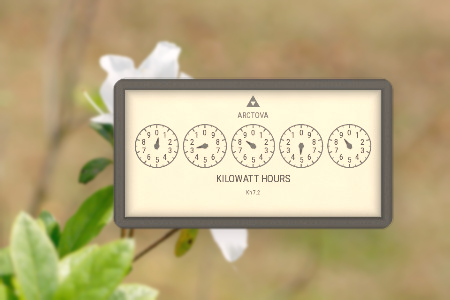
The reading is 2849 kWh
